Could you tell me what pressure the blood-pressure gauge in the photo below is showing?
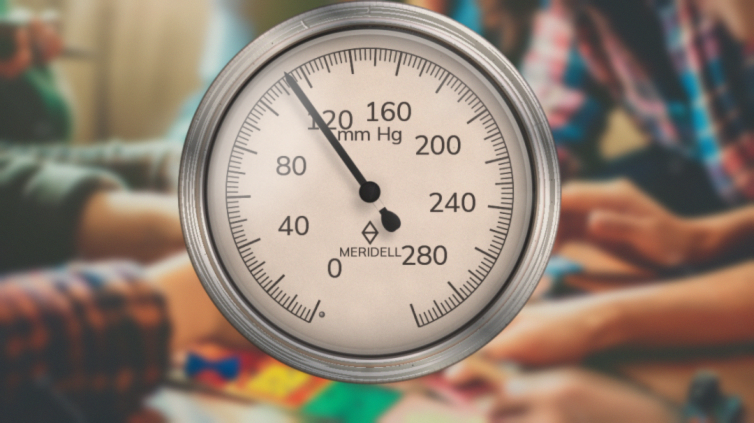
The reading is 114 mmHg
